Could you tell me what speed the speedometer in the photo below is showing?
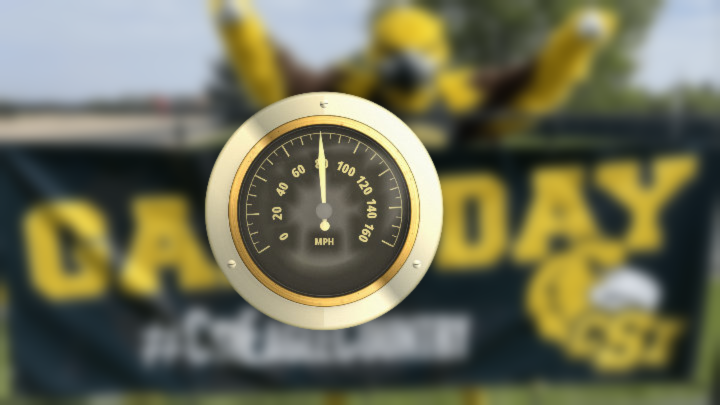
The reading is 80 mph
